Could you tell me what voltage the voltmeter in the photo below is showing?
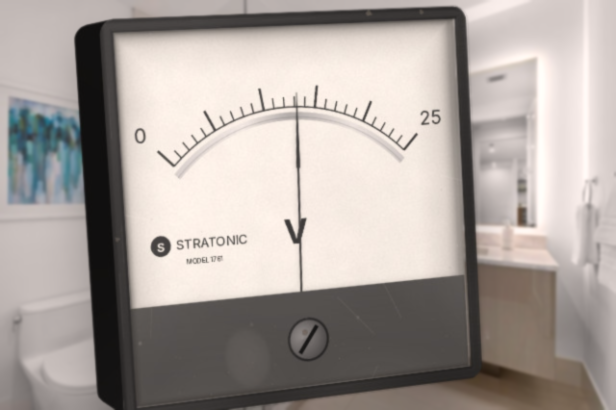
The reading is 13 V
